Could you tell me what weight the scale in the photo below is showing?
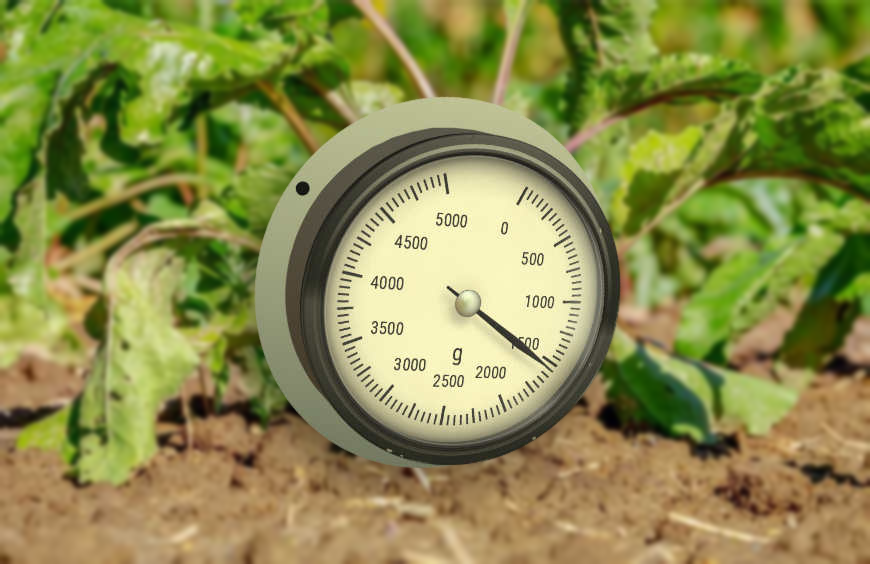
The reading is 1550 g
